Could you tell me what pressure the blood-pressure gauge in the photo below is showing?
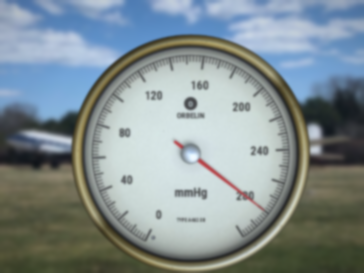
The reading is 280 mmHg
